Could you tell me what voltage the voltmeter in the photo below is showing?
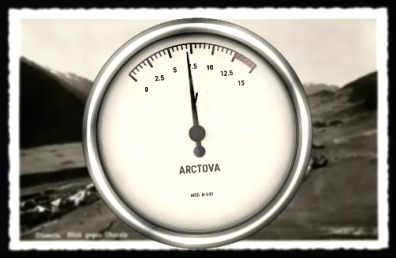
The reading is 7 V
